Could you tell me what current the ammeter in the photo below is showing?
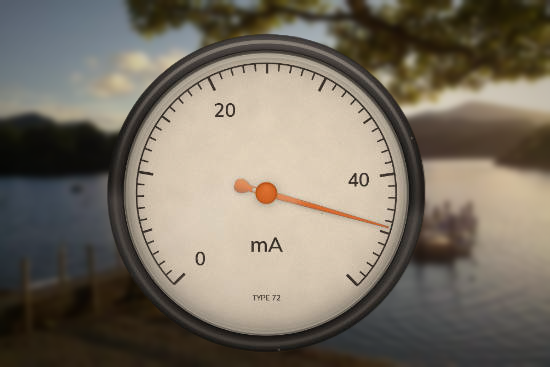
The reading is 44.5 mA
